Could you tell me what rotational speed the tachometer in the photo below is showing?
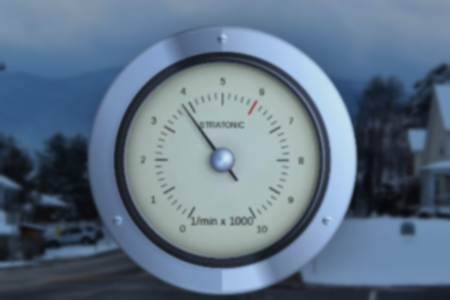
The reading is 3800 rpm
